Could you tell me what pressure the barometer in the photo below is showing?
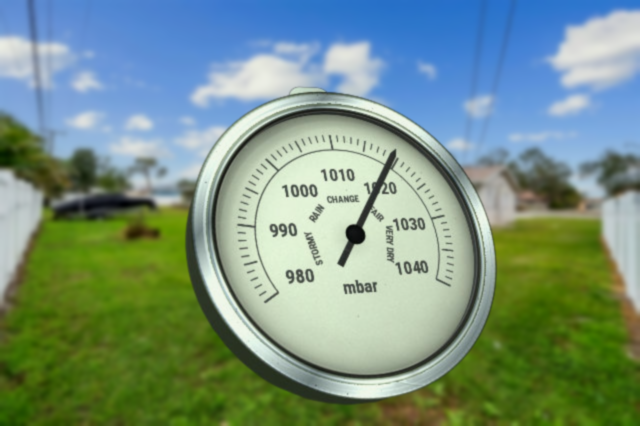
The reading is 1019 mbar
